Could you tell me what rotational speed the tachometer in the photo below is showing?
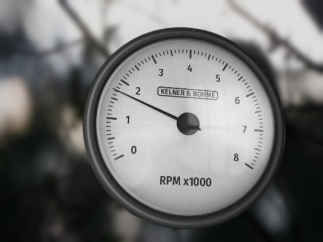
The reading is 1700 rpm
